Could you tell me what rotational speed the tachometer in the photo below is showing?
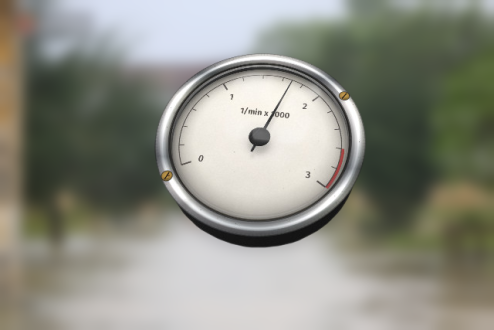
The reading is 1700 rpm
